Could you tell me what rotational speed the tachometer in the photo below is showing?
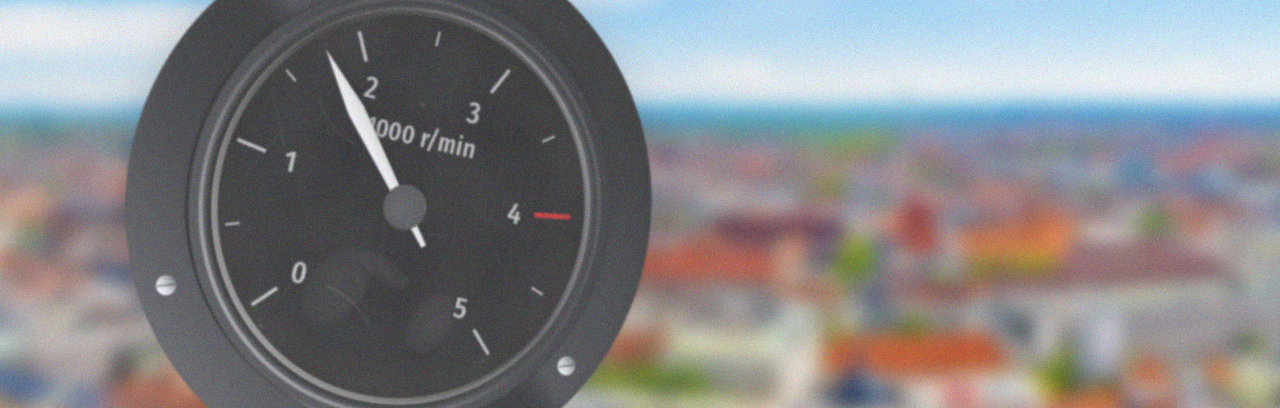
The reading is 1750 rpm
